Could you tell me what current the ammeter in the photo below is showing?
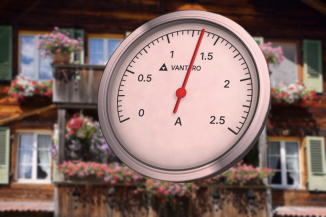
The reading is 1.35 A
